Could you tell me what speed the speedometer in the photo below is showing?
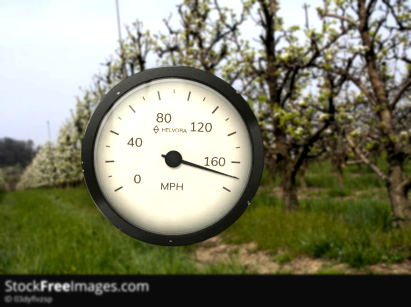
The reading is 170 mph
